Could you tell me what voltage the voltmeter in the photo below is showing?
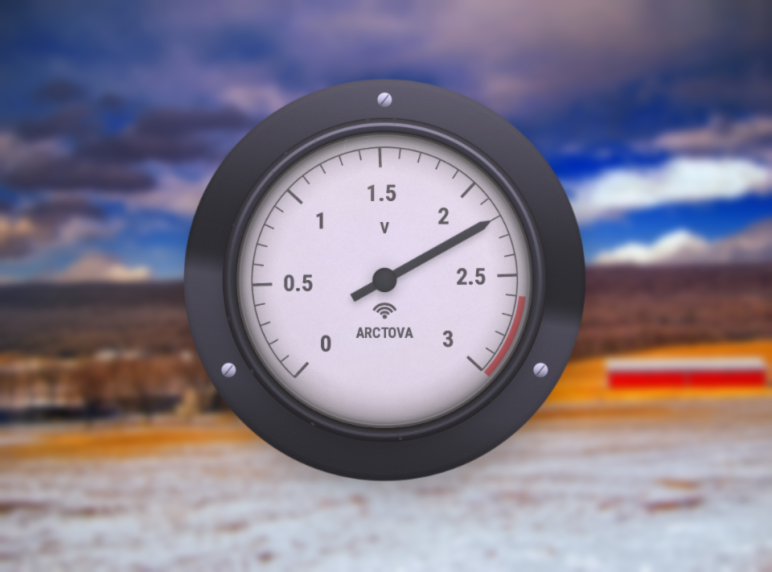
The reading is 2.2 V
